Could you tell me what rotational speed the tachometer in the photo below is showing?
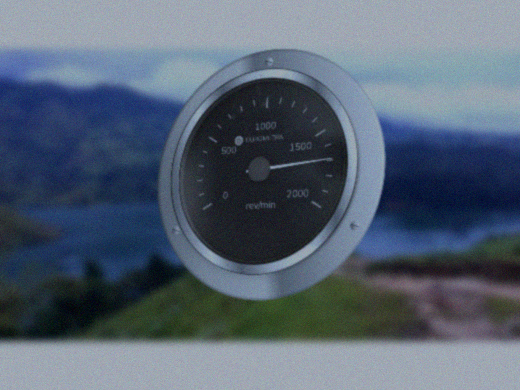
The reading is 1700 rpm
